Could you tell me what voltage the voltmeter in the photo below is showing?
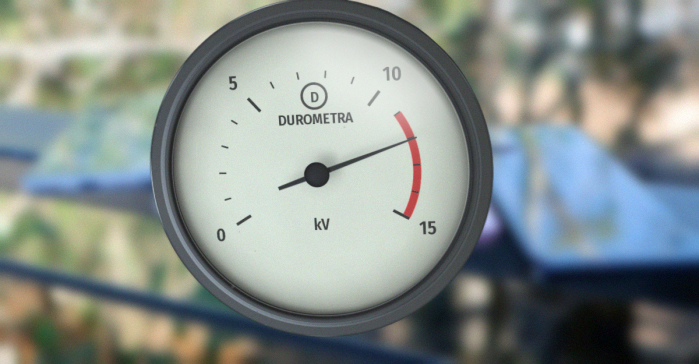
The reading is 12 kV
